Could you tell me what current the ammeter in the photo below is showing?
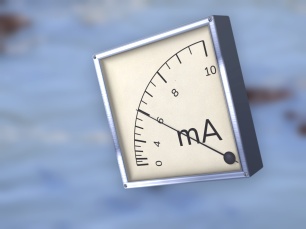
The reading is 6 mA
